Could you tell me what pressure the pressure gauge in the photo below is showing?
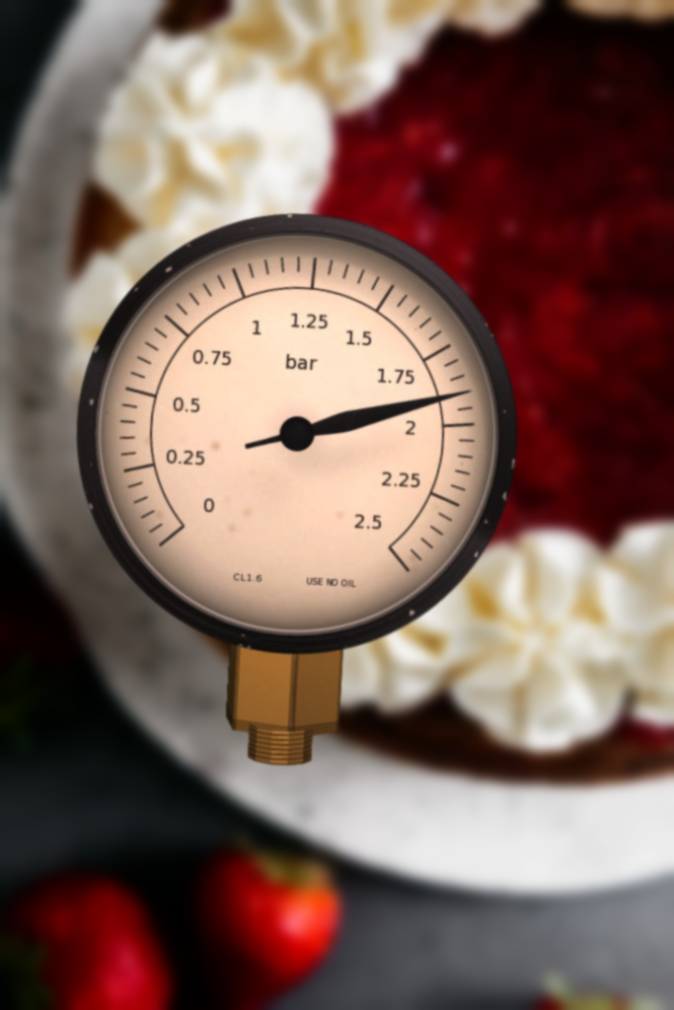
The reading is 1.9 bar
